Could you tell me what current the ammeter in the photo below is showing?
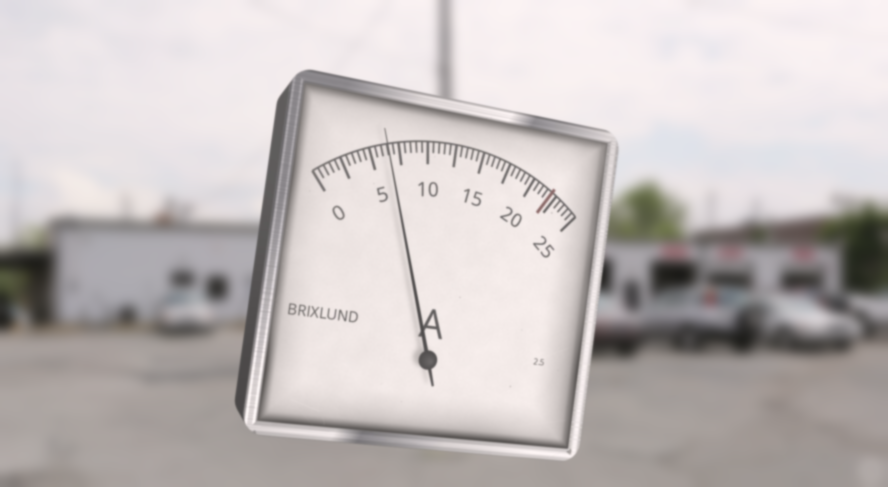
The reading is 6.5 A
